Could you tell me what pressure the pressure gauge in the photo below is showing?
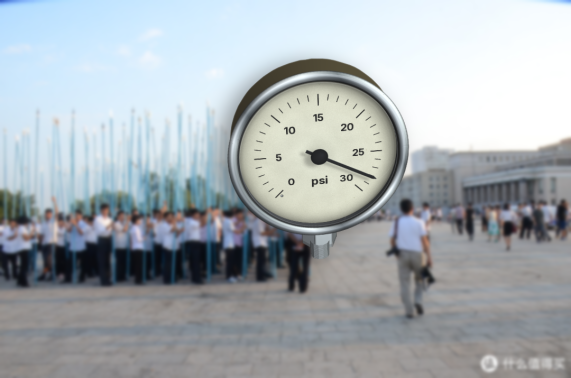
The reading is 28 psi
